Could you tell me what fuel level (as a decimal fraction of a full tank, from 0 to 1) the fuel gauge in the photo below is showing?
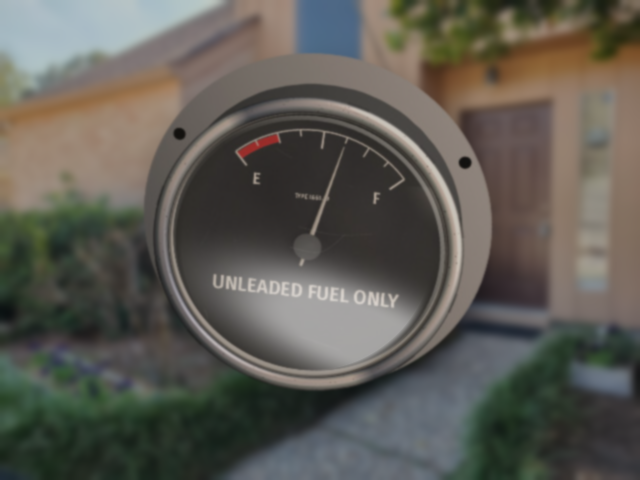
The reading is 0.625
